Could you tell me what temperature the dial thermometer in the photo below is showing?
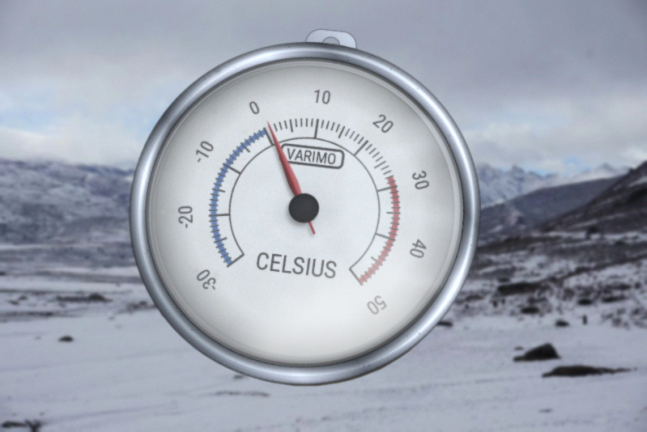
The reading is 1 °C
